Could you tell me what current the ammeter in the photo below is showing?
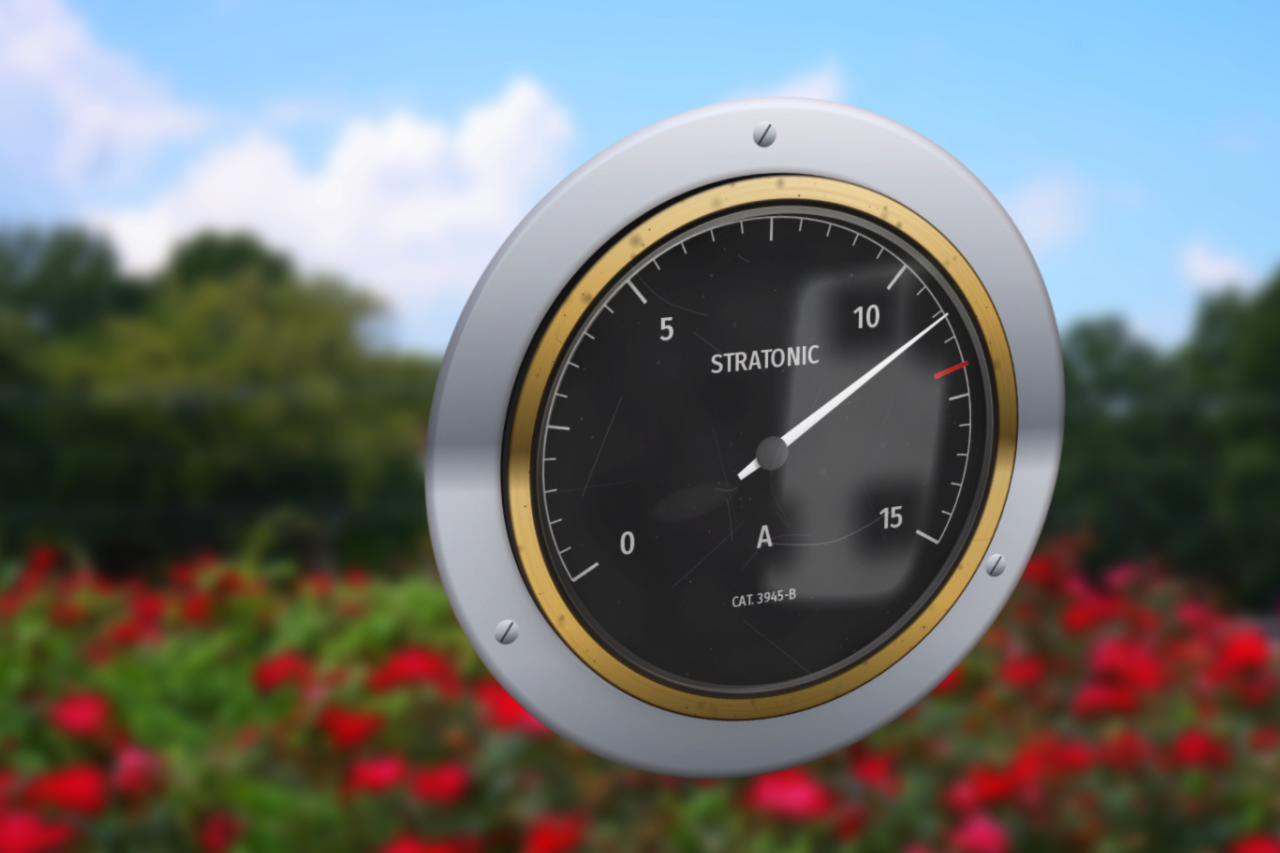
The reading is 11 A
